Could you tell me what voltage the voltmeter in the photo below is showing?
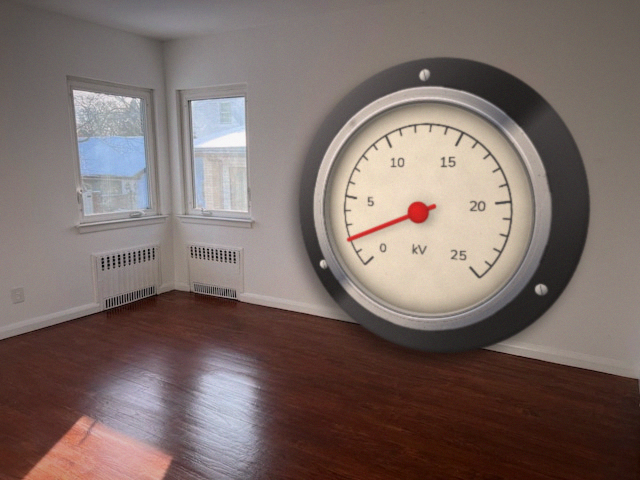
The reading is 2 kV
